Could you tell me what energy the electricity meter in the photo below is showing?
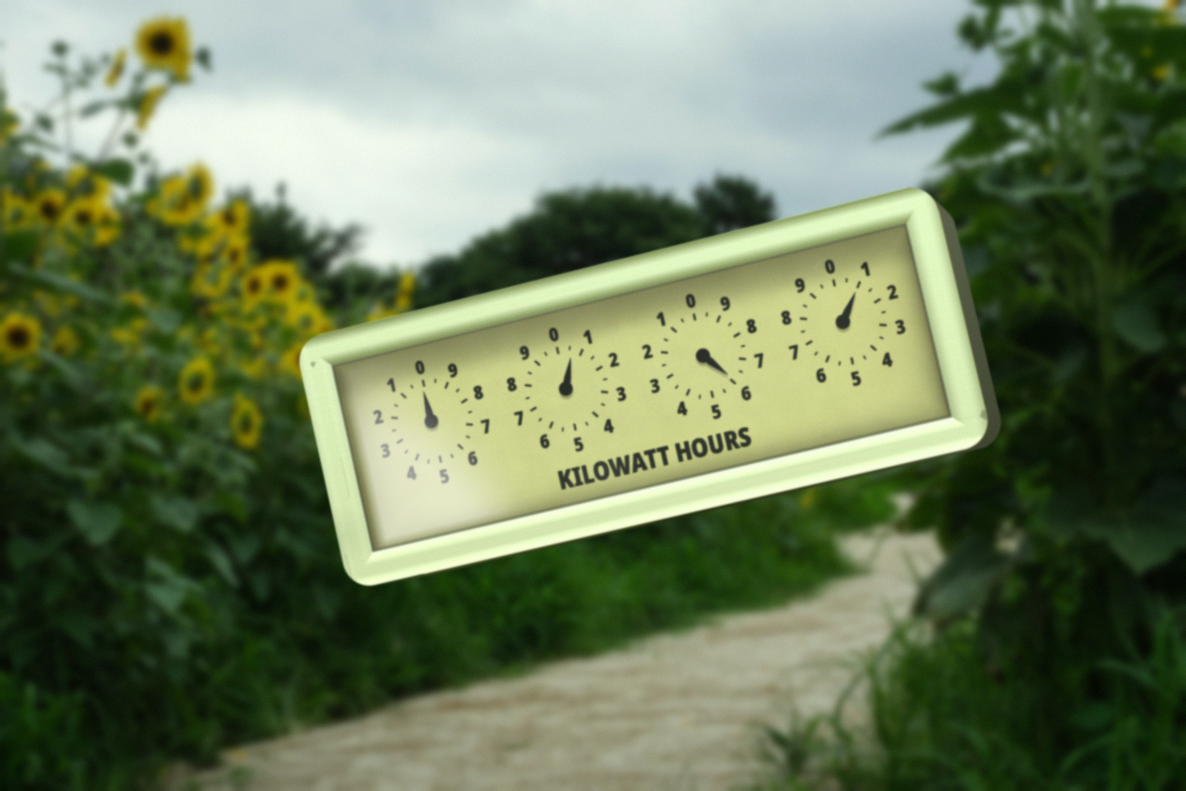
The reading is 61 kWh
